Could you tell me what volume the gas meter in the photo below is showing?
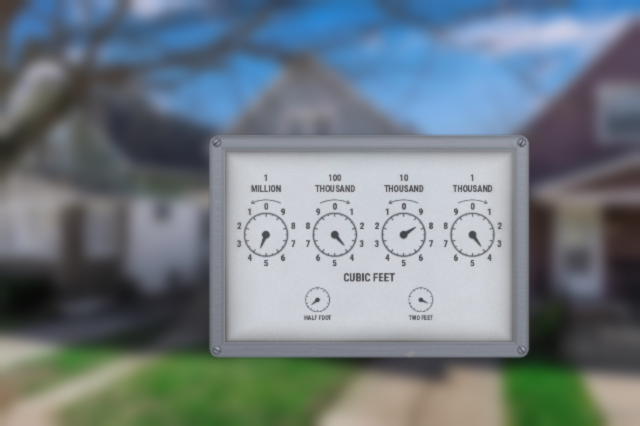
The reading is 438400 ft³
